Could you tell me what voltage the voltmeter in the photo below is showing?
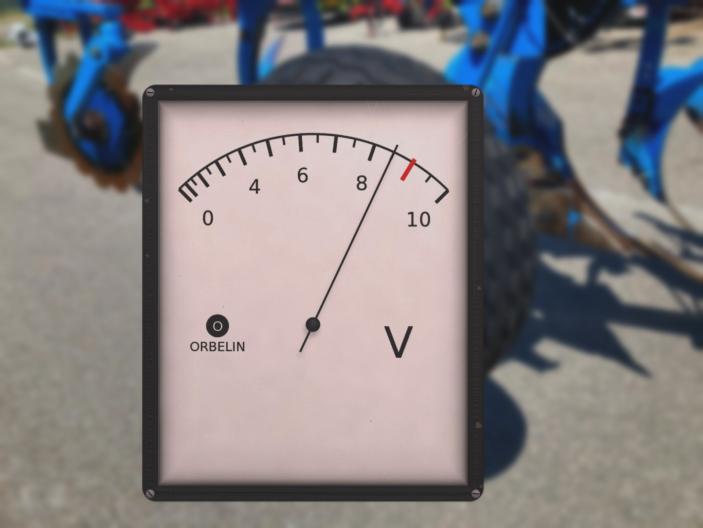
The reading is 8.5 V
